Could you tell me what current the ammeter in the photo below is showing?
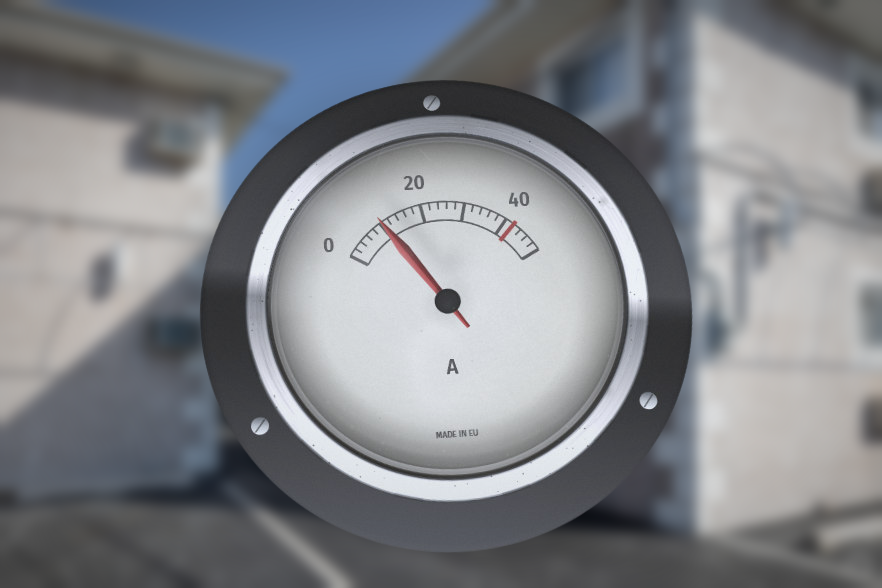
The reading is 10 A
